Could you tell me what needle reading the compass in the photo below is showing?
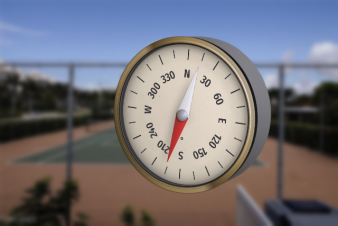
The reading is 195 °
